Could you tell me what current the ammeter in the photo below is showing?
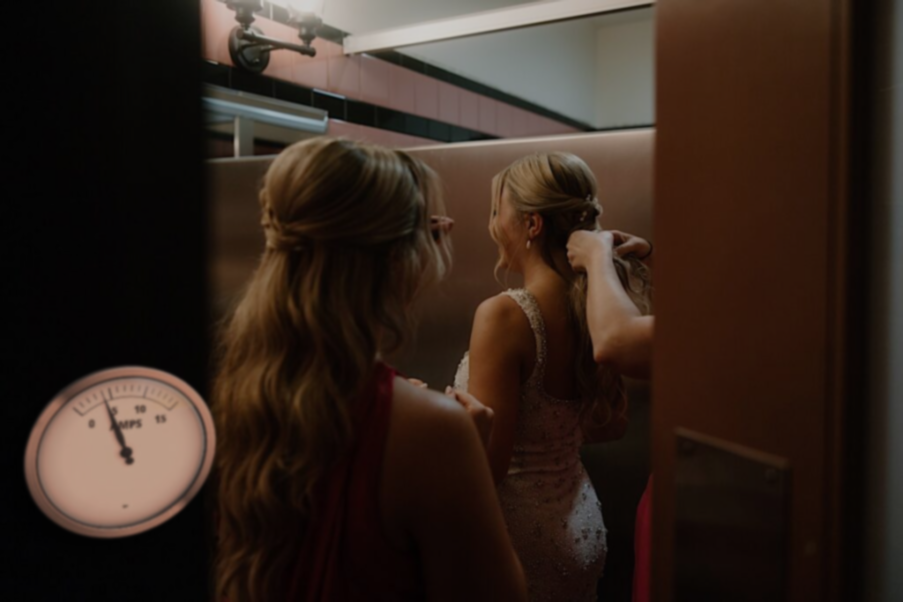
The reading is 4 A
